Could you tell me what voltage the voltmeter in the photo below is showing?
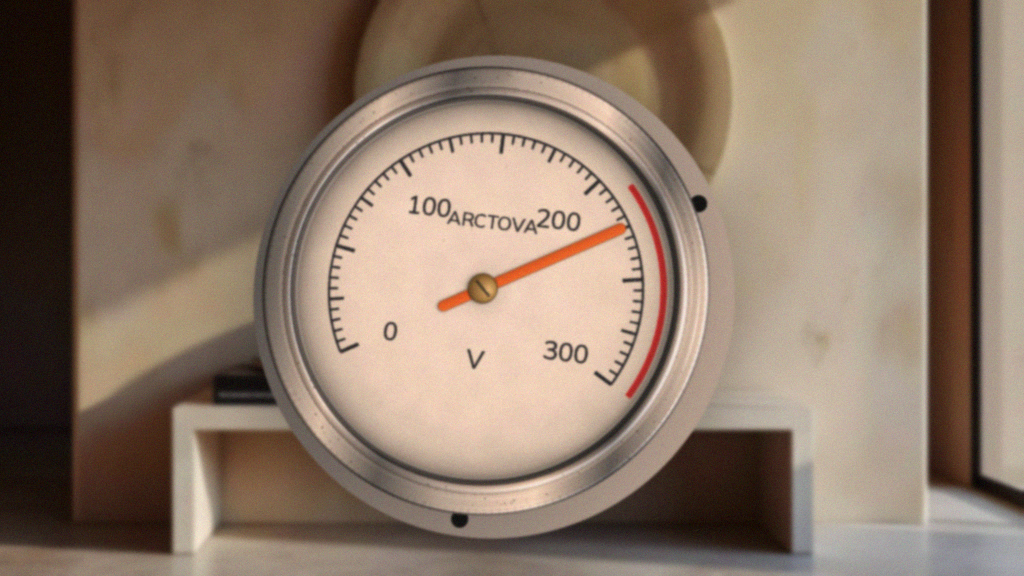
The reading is 225 V
